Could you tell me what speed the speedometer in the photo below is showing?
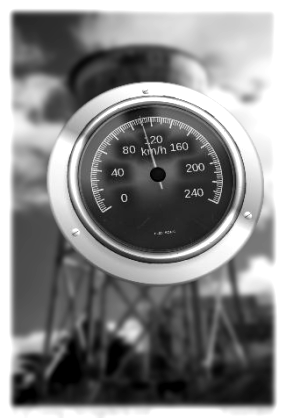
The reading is 110 km/h
